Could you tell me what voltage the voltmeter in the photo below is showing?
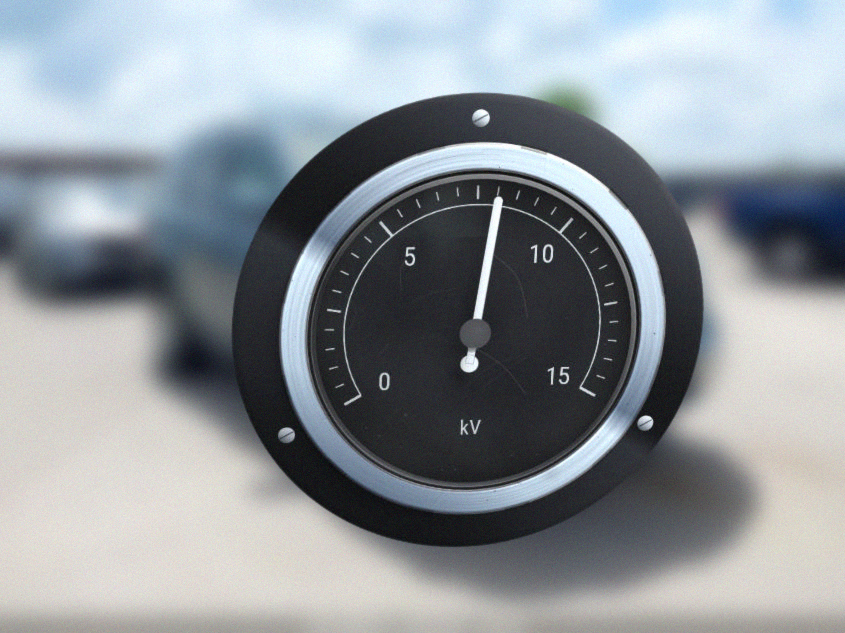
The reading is 8 kV
